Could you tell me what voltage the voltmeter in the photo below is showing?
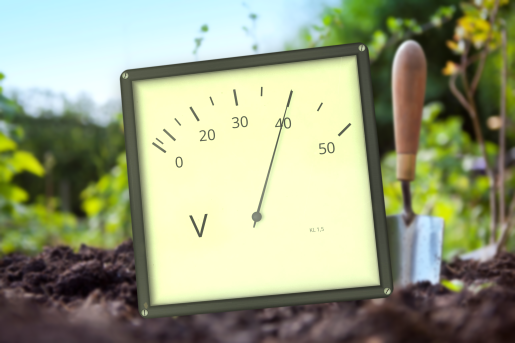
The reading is 40 V
